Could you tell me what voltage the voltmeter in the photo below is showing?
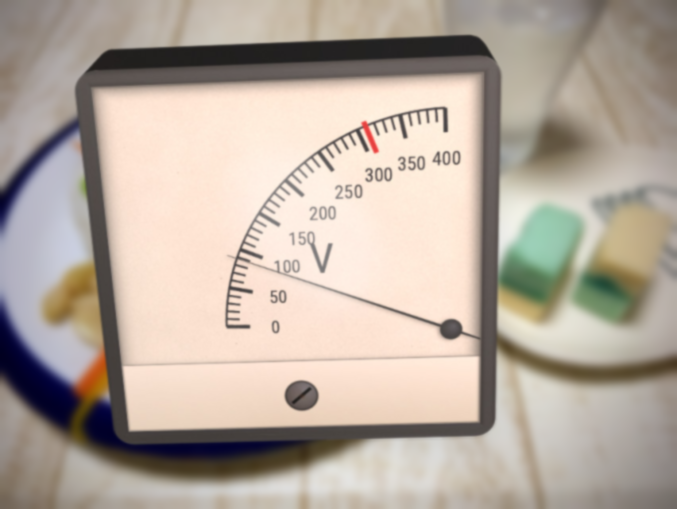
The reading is 90 V
